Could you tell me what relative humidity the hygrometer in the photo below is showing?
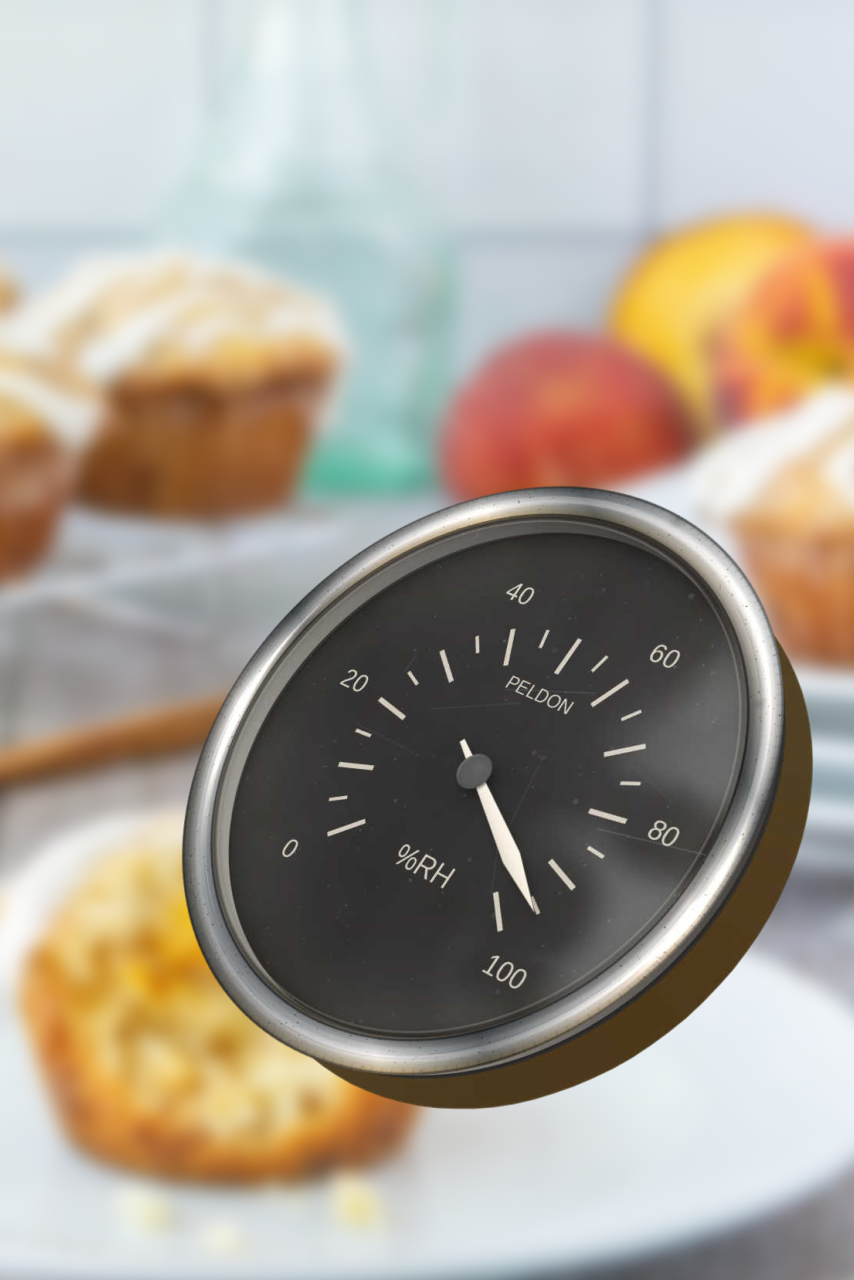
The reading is 95 %
